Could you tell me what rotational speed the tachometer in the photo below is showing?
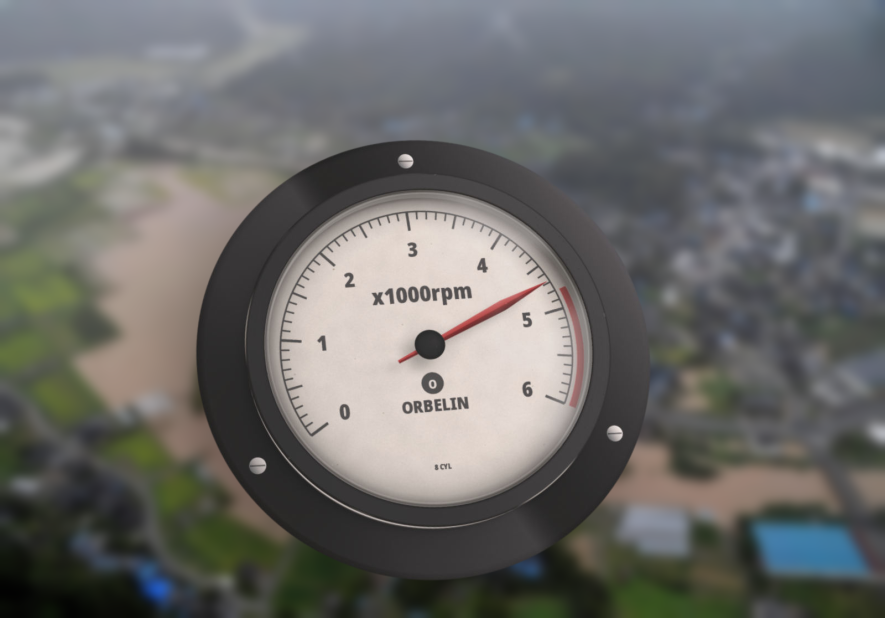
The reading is 4700 rpm
